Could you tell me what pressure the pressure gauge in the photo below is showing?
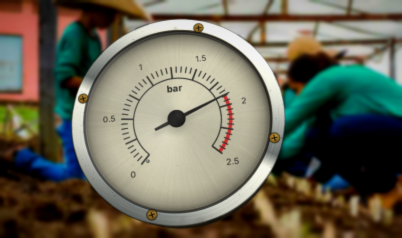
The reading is 1.9 bar
